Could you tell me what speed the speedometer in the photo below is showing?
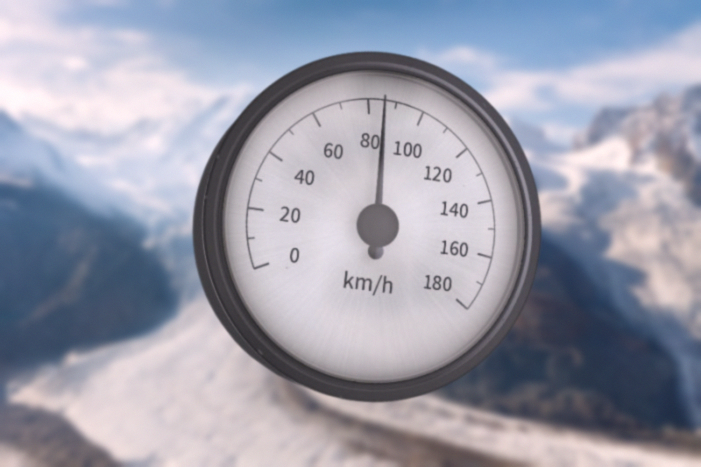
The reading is 85 km/h
